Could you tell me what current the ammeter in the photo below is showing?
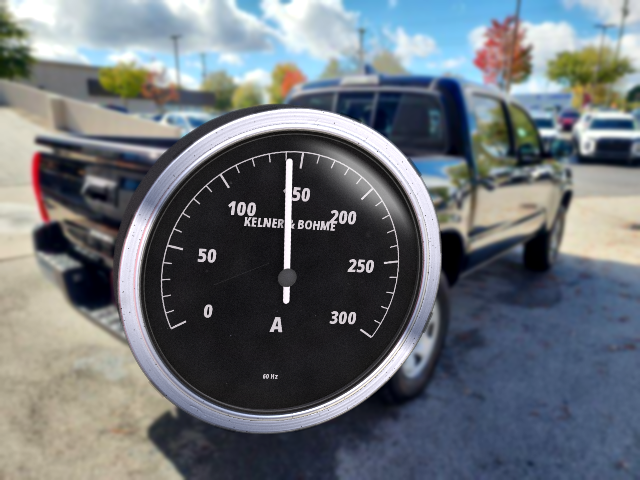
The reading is 140 A
